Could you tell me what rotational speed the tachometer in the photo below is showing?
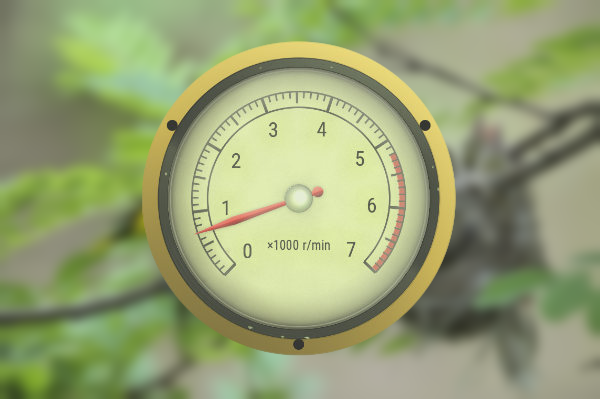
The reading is 700 rpm
